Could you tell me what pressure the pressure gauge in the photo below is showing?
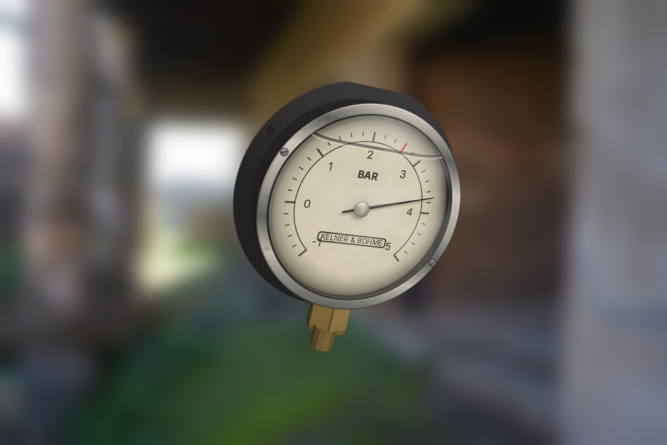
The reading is 3.7 bar
